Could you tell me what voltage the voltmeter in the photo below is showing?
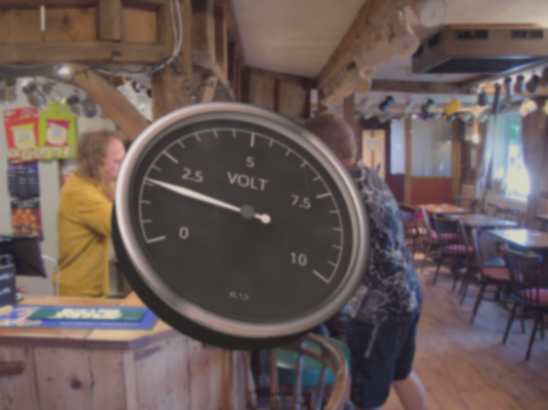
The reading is 1.5 V
